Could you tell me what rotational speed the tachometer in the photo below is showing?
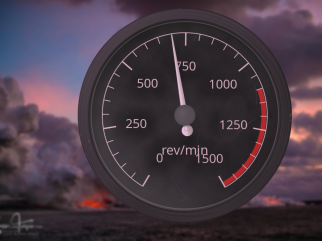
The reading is 700 rpm
